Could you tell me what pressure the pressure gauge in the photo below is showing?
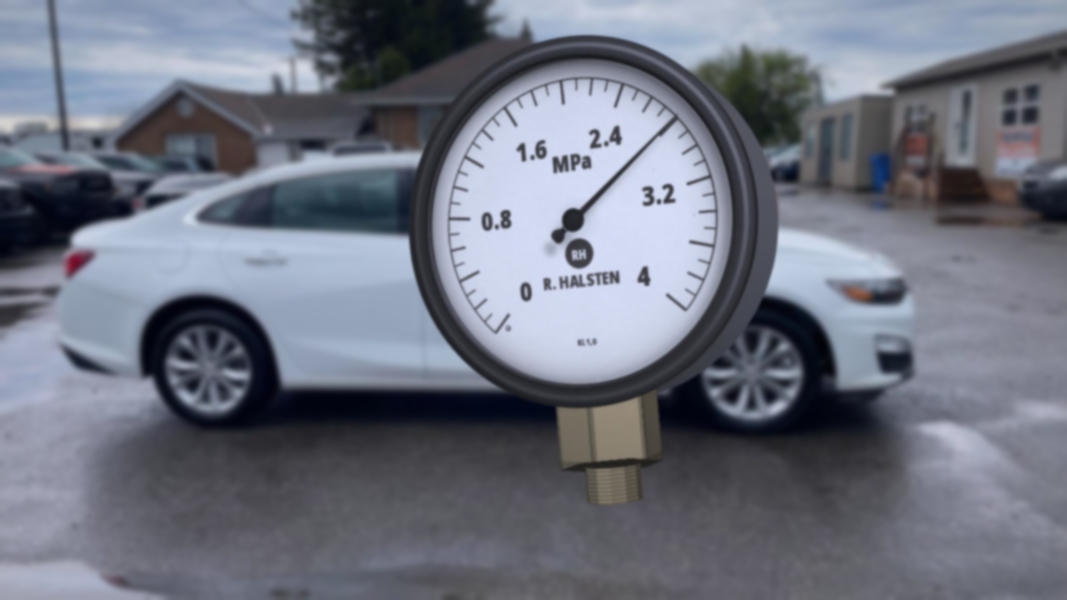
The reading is 2.8 MPa
